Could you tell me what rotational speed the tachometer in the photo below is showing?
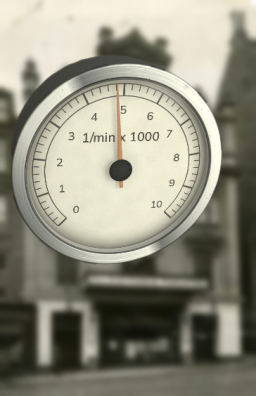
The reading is 4800 rpm
